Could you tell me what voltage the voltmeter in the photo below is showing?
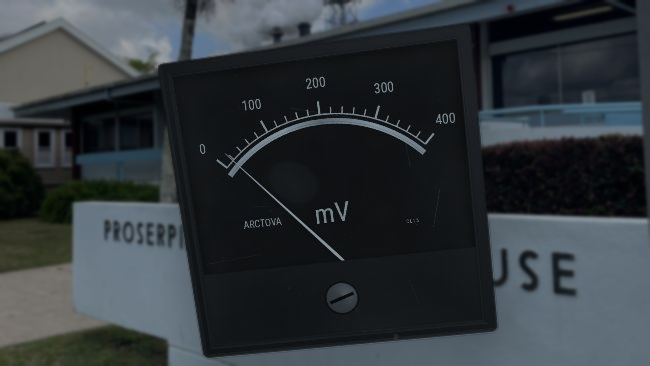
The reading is 20 mV
